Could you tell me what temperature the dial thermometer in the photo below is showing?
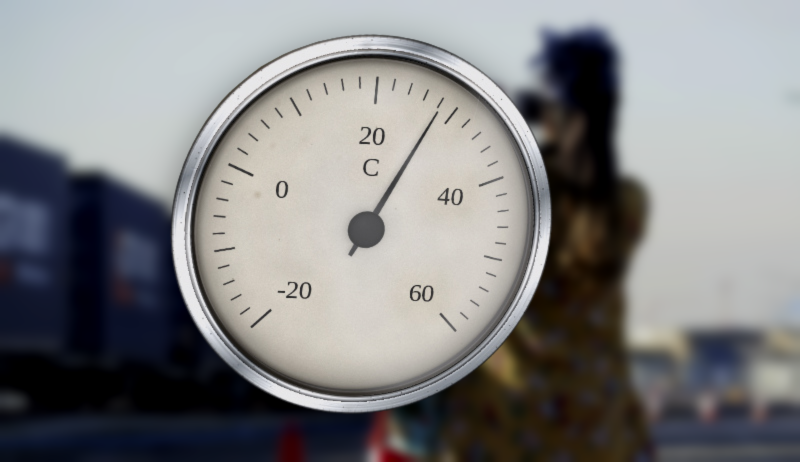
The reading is 28 °C
